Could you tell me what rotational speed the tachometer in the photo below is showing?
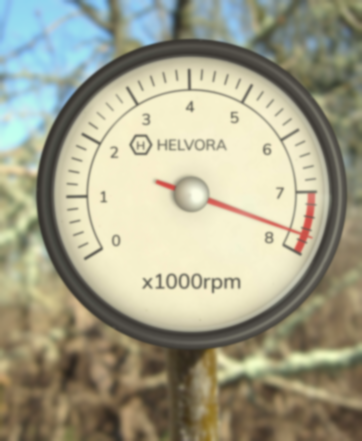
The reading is 7700 rpm
